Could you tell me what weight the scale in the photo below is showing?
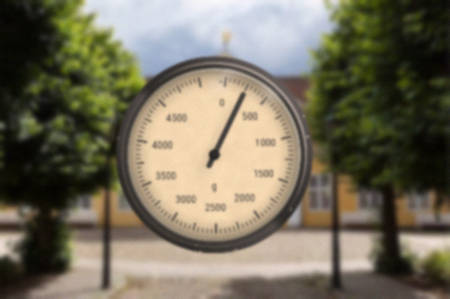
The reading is 250 g
